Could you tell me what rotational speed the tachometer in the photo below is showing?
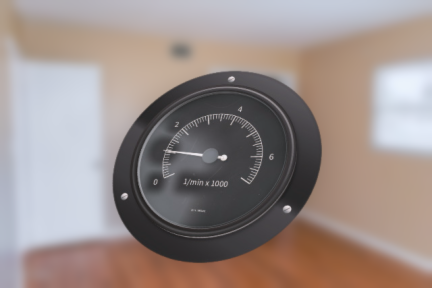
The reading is 1000 rpm
